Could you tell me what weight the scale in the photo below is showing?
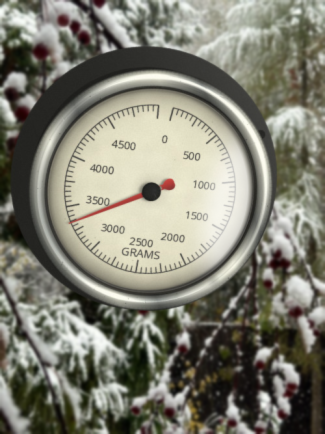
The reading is 3350 g
